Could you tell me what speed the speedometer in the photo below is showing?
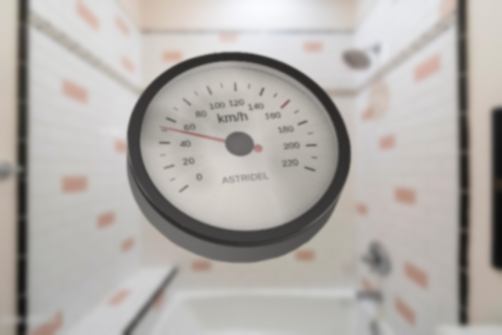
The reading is 50 km/h
